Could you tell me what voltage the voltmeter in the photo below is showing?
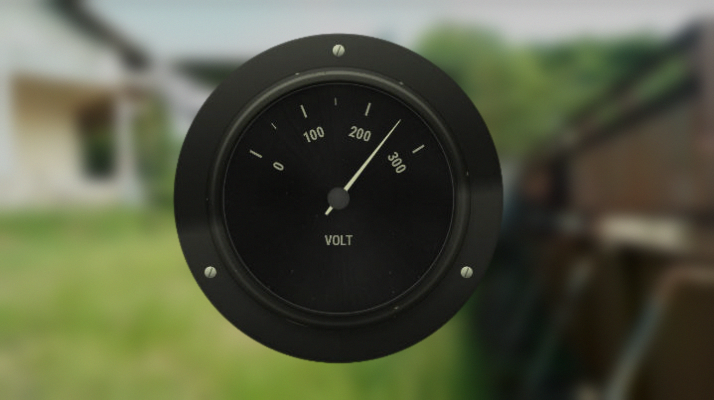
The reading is 250 V
